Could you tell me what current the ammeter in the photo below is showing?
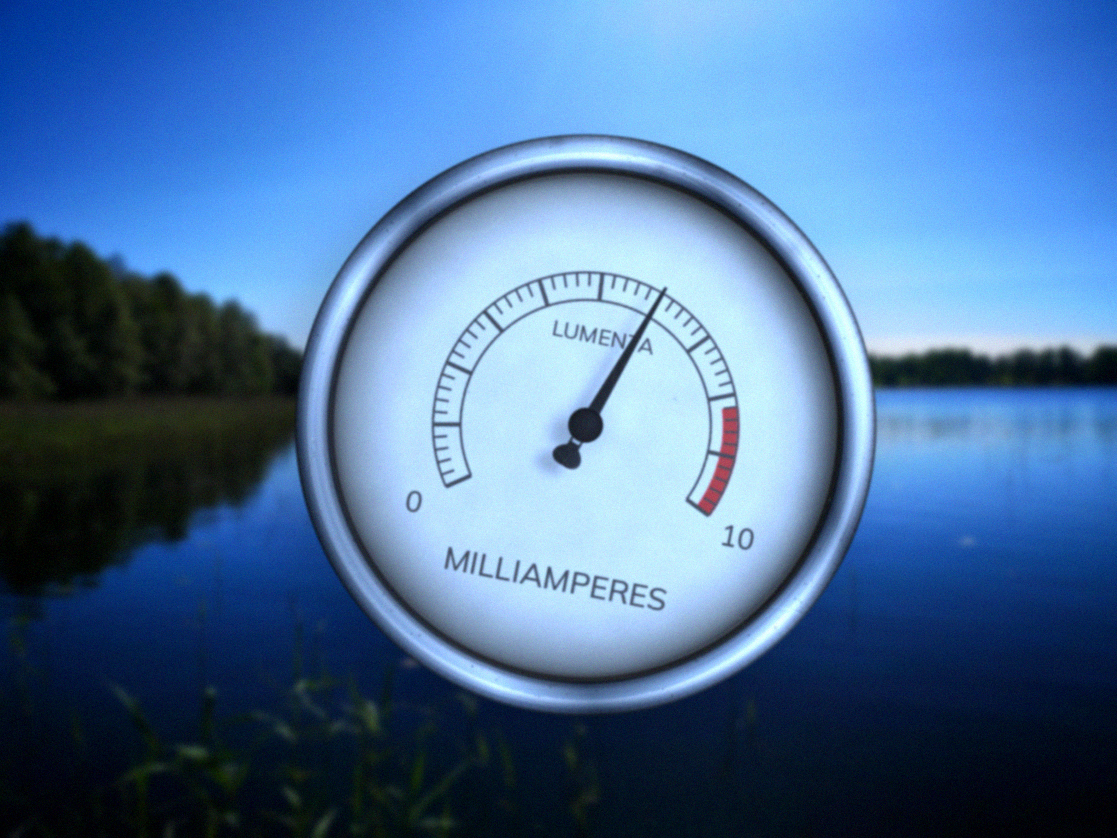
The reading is 6 mA
